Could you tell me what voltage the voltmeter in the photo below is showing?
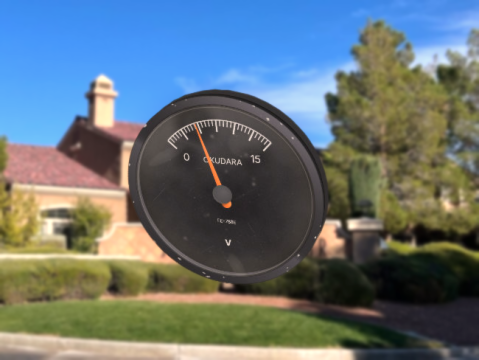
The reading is 5 V
